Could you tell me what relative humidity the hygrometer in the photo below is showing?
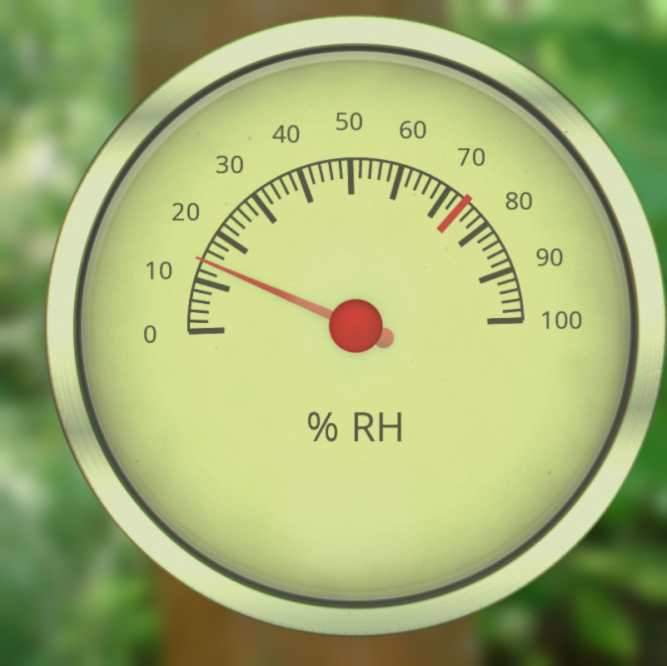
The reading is 14 %
